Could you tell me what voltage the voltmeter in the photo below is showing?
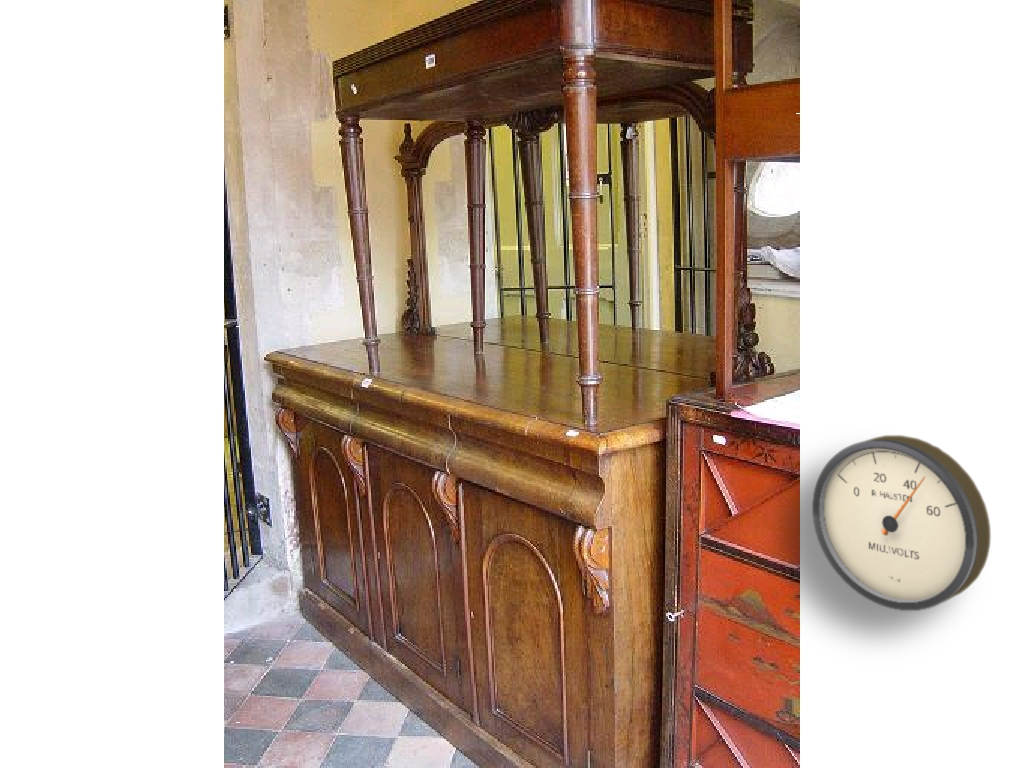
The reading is 45 mV
